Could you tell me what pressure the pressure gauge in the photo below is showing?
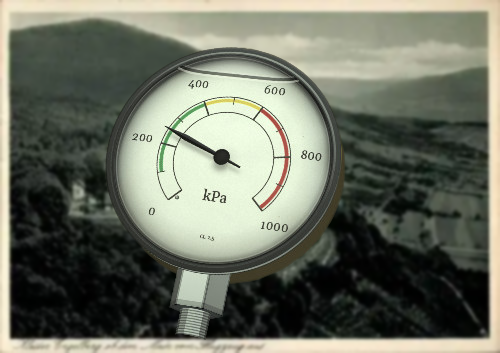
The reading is 250 kPa
